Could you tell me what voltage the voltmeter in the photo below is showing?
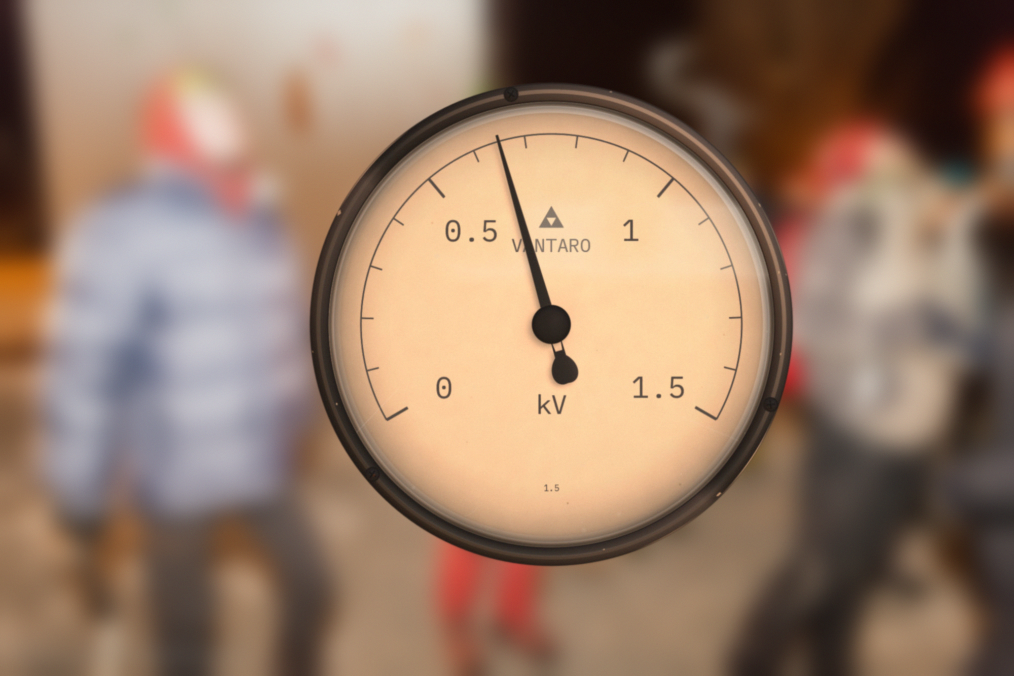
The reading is 0.65 kV
